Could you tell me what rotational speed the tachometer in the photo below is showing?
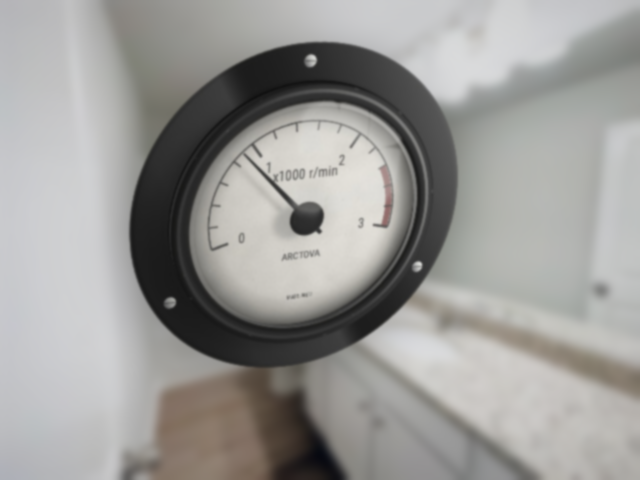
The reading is 900 rpm
